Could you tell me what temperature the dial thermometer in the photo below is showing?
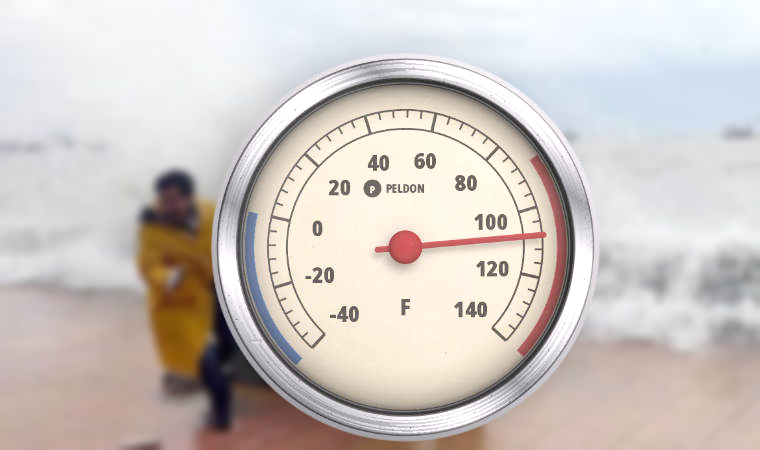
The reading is 108 °F
